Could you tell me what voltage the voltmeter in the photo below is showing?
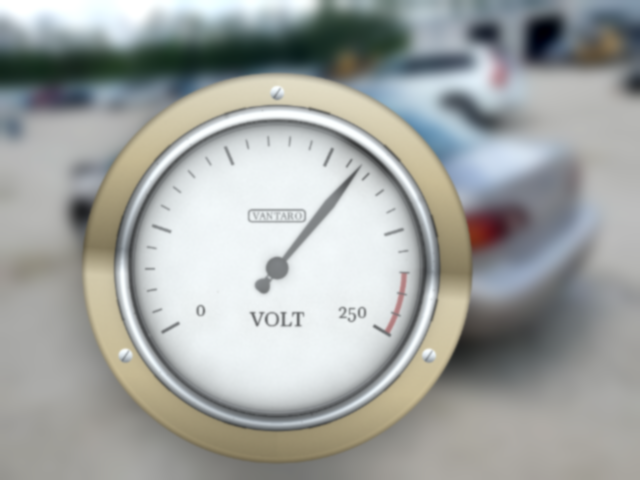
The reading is 165 V
